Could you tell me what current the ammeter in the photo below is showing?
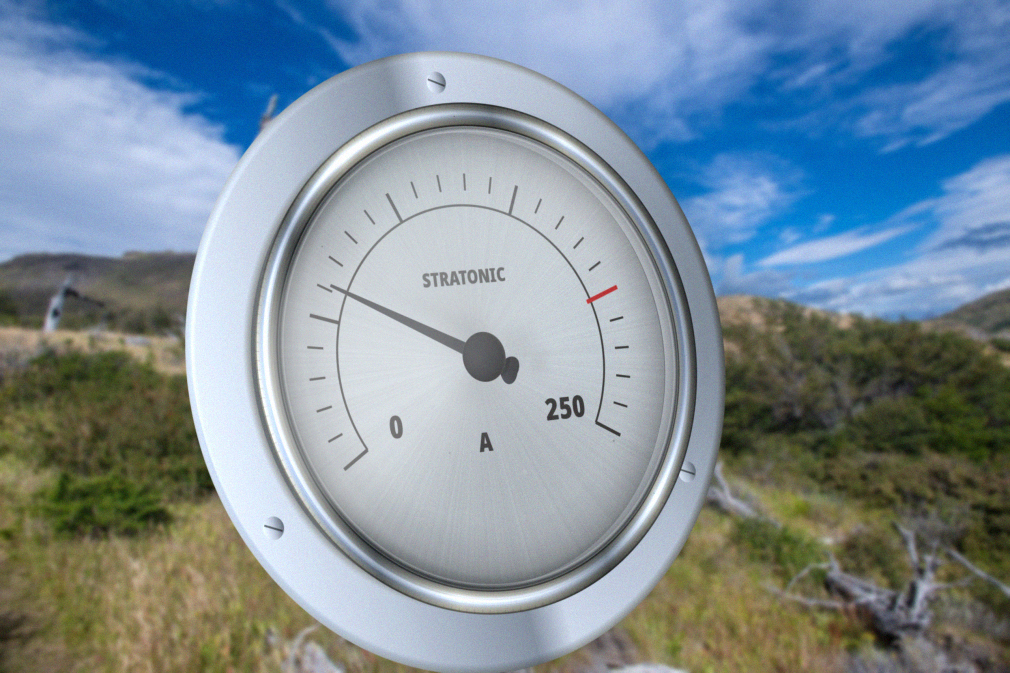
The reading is 60 A
